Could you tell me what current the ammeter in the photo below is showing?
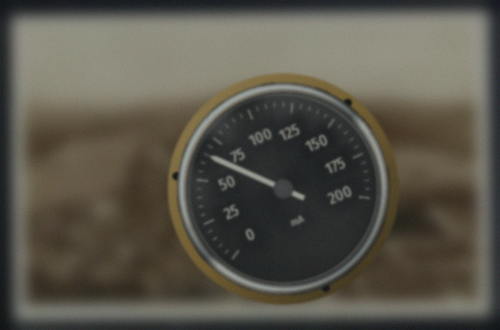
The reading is 65 mA
